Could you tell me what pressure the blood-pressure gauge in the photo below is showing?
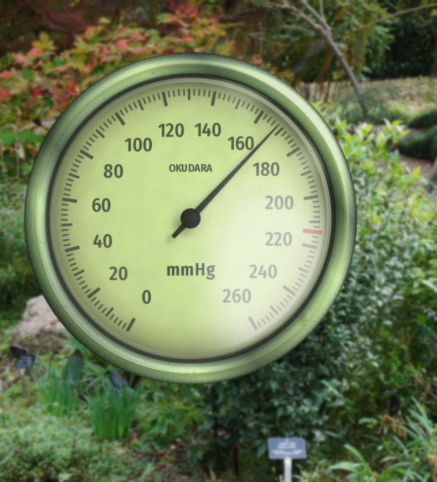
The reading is 168 mmHg
